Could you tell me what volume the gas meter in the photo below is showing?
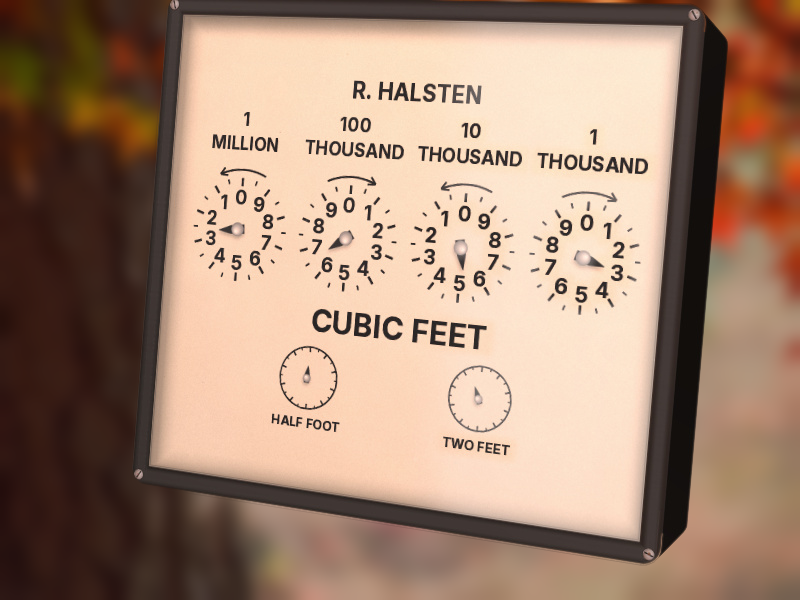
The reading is 265300 ft³
